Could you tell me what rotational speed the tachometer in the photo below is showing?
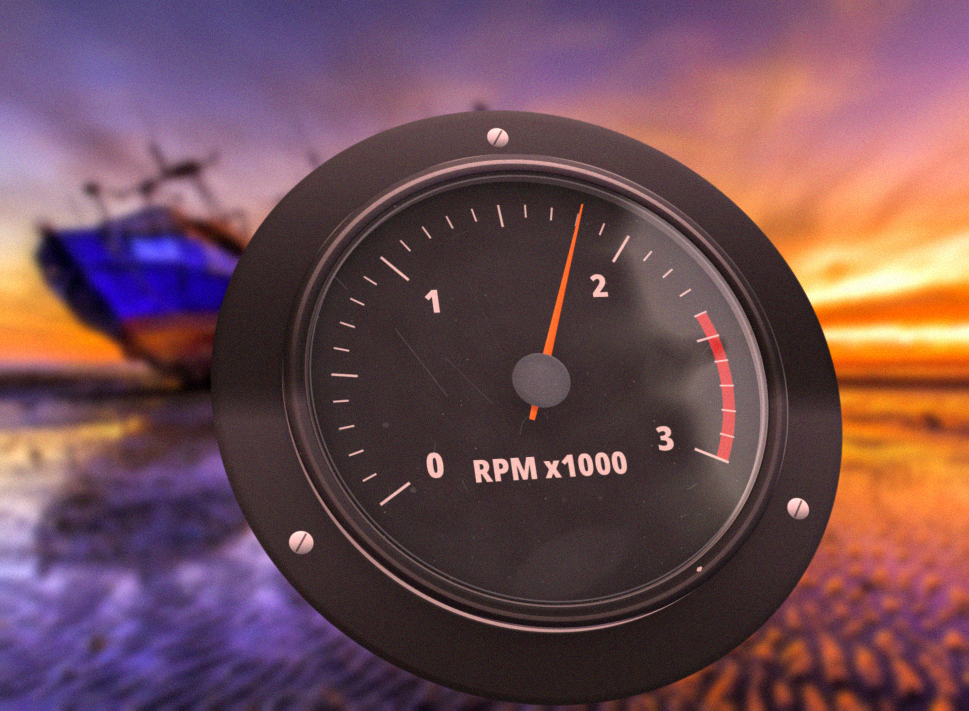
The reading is 1800 rpm
